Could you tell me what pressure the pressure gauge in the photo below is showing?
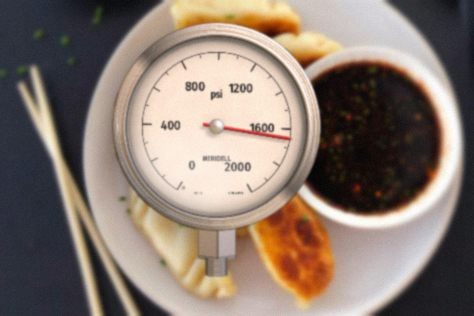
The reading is 1650 psi
